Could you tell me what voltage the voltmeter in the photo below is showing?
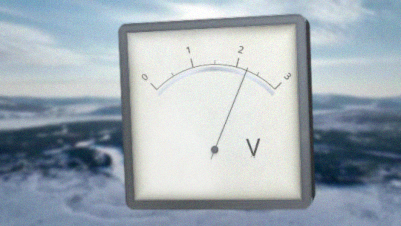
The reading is 2.25 V
